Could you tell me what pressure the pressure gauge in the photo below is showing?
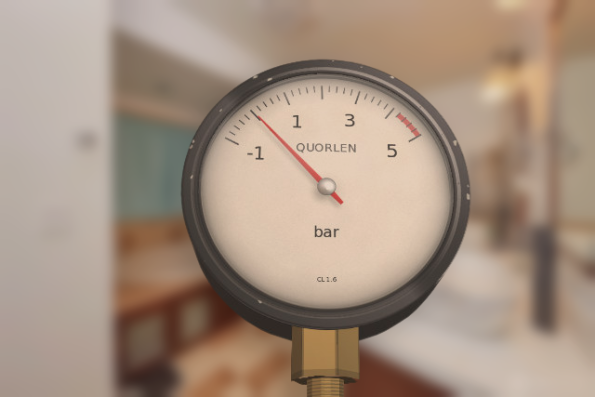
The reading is 0 bar
